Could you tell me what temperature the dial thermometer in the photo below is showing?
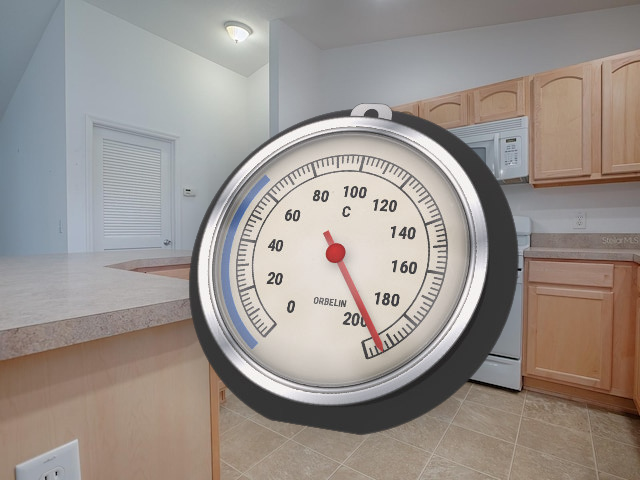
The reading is 194 °C
